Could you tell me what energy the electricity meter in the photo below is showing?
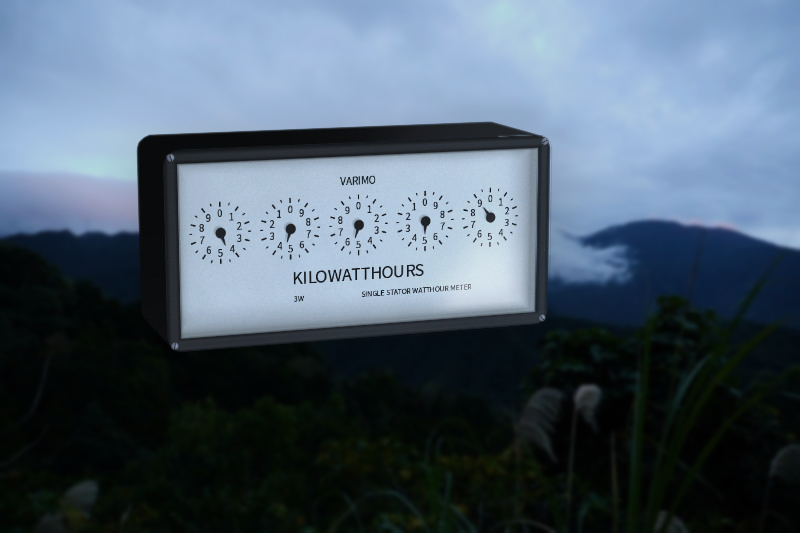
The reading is 44549 kWh
